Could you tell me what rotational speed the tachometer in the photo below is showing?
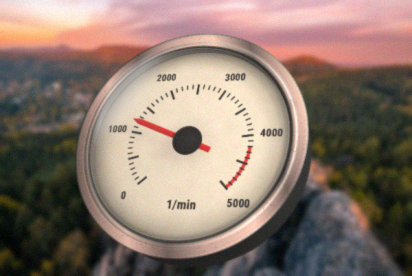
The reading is 1200 rpm
